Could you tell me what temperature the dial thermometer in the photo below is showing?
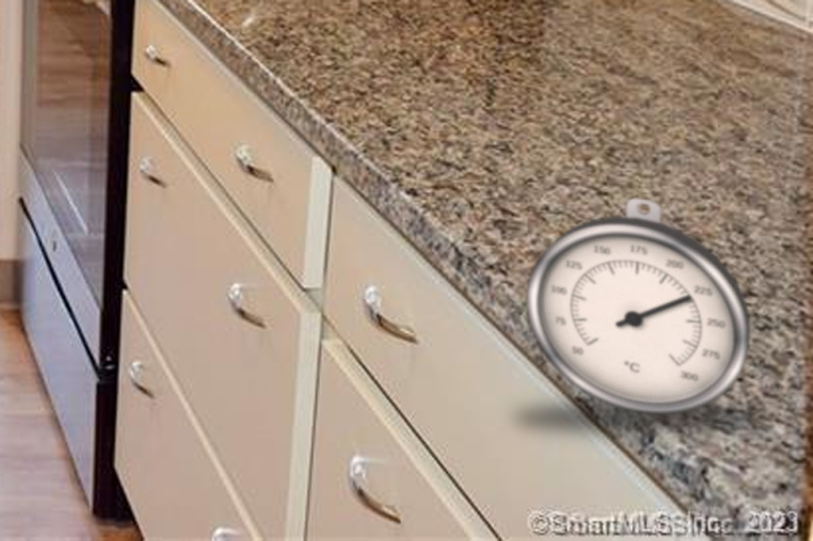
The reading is 225 °C
